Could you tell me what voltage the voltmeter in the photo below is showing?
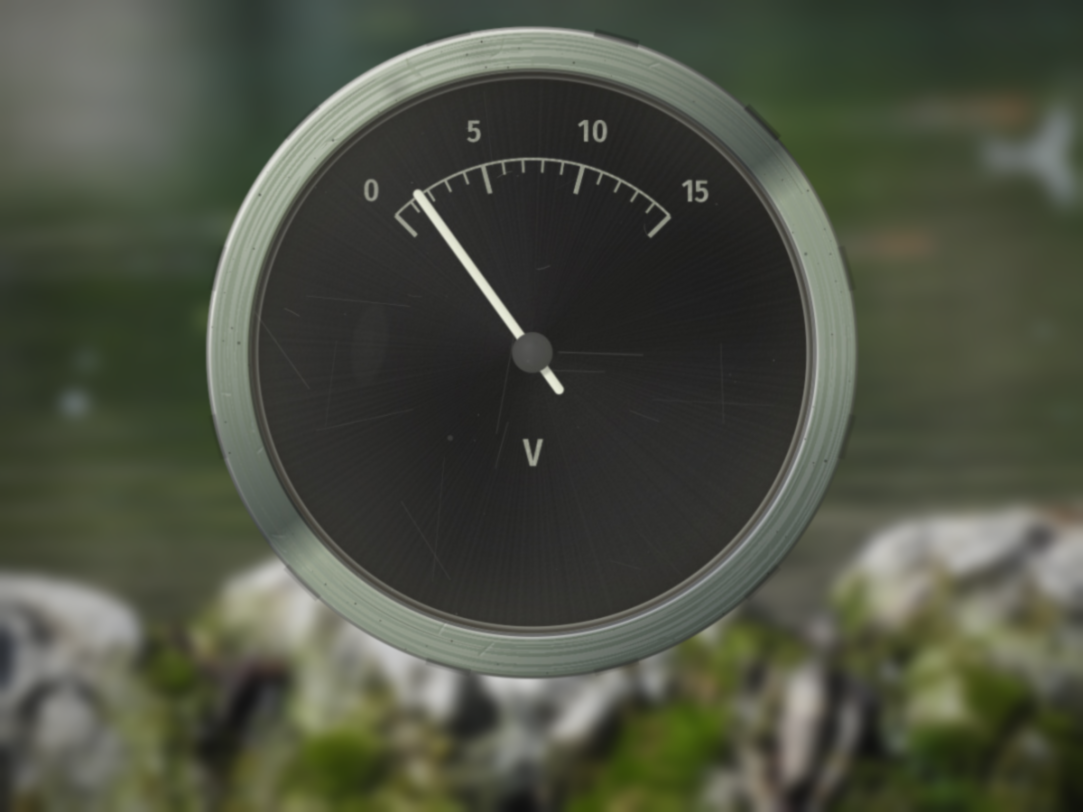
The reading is 1.5 V
